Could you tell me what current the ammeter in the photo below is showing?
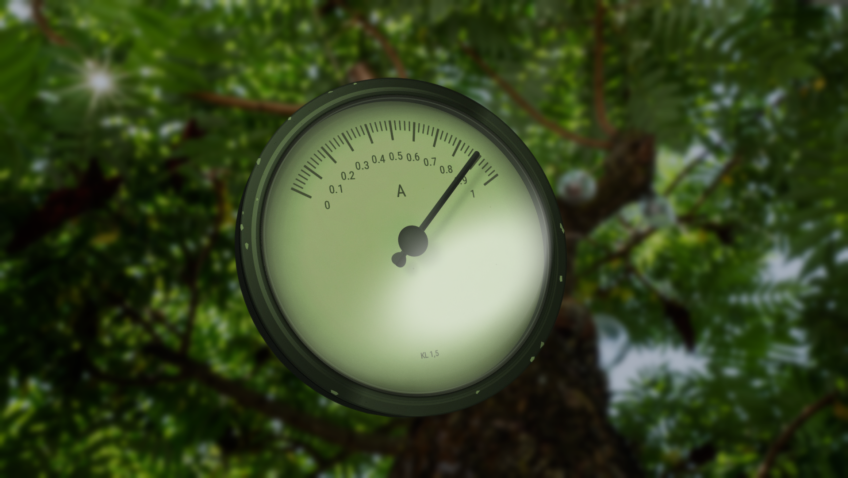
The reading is 0.88 A
